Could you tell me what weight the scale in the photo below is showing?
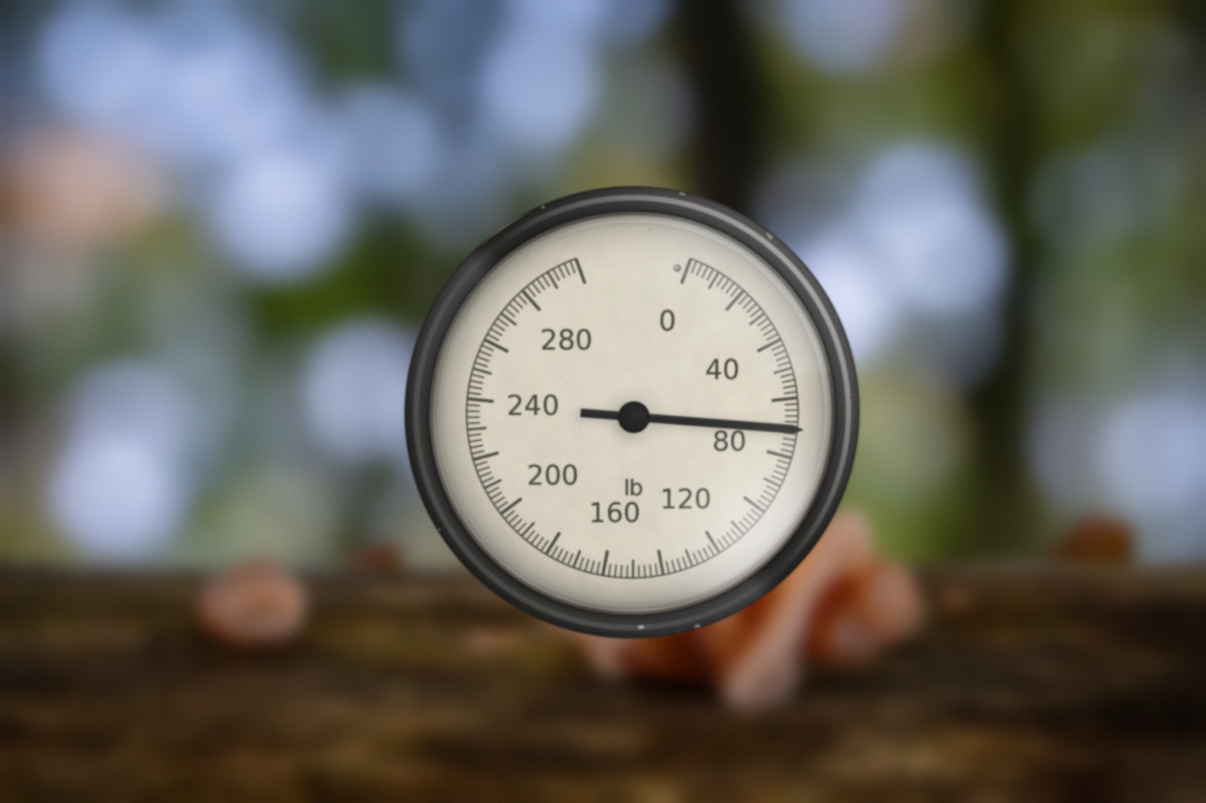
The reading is 70 lb
